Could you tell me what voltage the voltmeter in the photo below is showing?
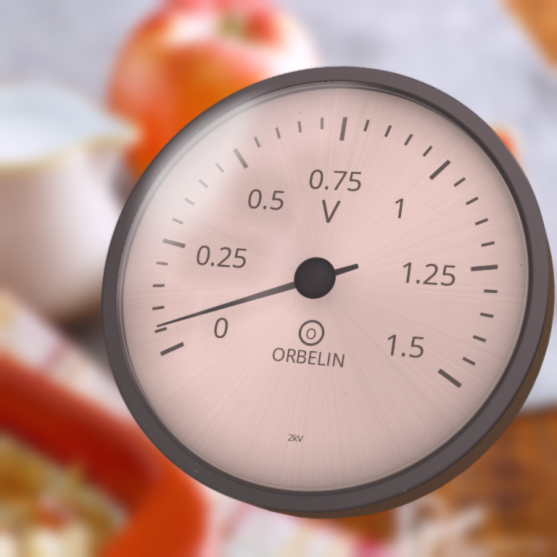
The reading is 0.05 V
